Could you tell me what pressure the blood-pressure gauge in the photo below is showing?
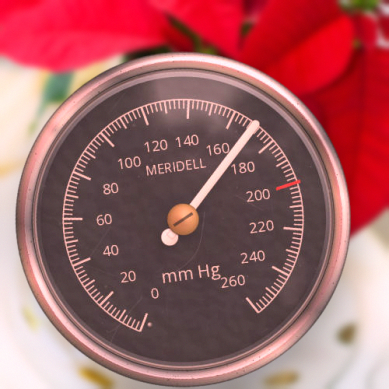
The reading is 170 mmHg
